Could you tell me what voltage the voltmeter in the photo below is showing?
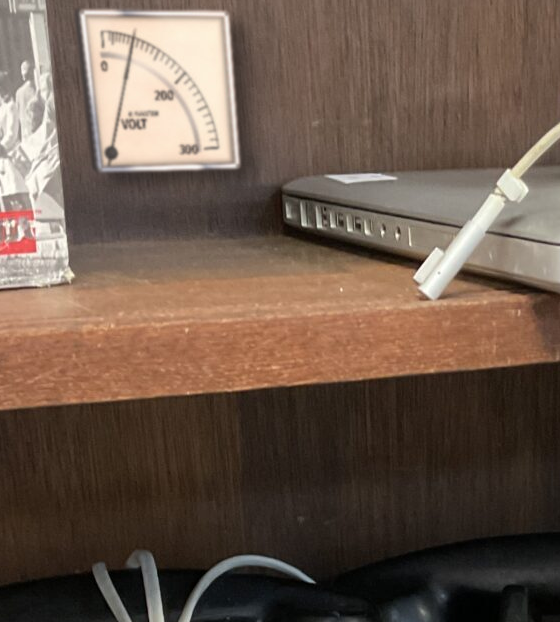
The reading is 100 V
